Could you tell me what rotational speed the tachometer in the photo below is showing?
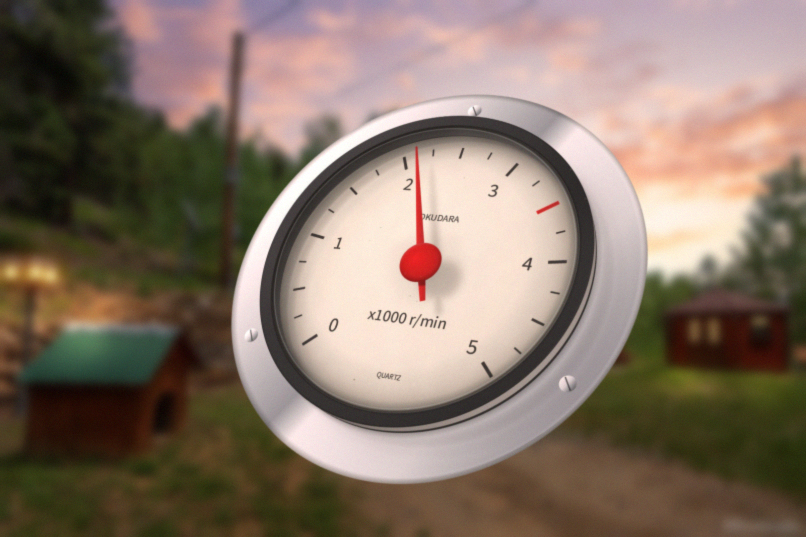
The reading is 2125 rpm
